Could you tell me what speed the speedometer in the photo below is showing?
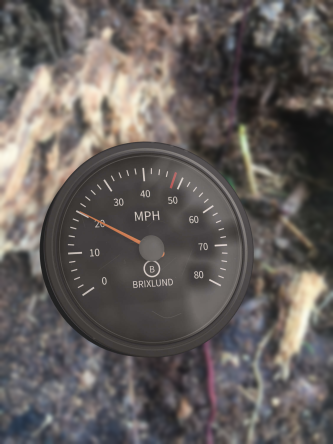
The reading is 20 mph
